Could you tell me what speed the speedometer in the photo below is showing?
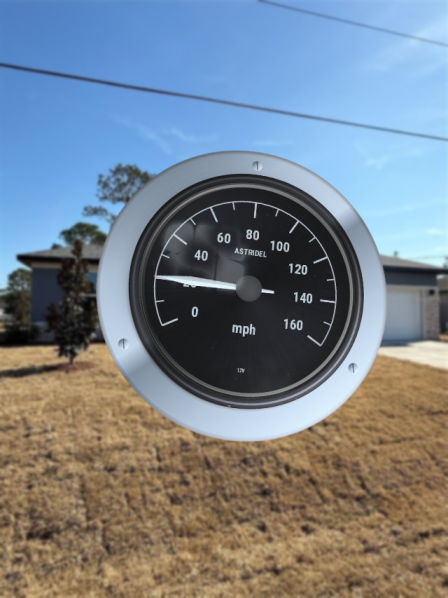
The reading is 20 mph
